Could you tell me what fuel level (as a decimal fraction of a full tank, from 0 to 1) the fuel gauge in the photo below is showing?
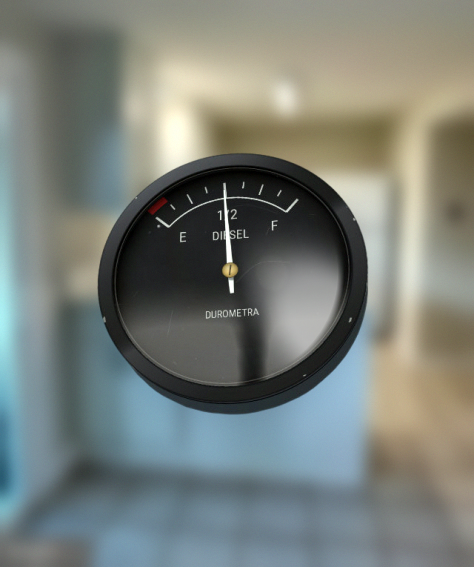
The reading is 0.5
